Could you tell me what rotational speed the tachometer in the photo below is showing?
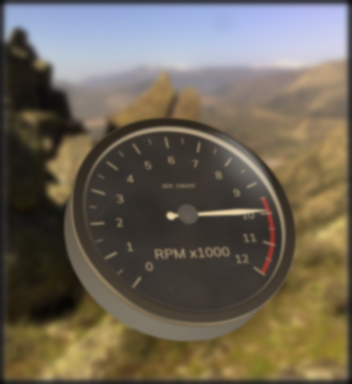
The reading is 10000 rpm
